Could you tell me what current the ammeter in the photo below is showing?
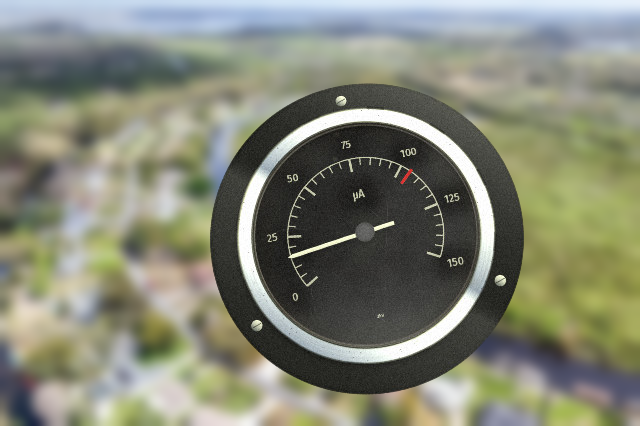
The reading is 15 µA
